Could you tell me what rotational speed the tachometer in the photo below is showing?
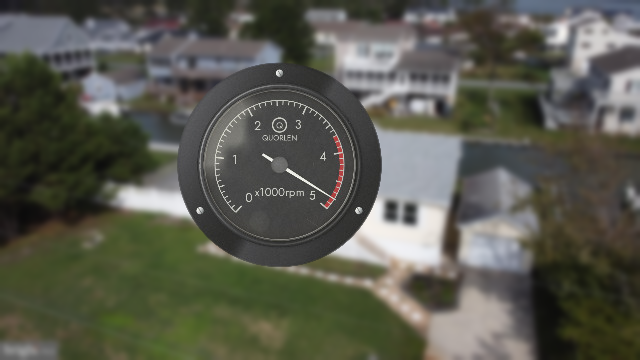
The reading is 4800 rpm
